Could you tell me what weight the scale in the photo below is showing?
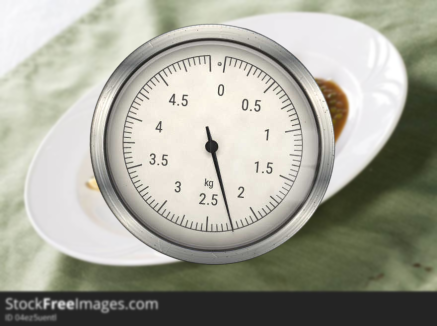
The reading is 2.25 kg
